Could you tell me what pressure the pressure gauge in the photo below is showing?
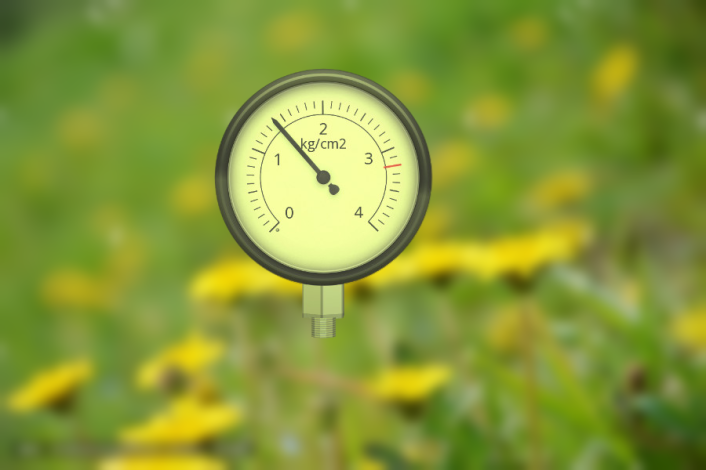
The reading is 1.4 kg/cm²
